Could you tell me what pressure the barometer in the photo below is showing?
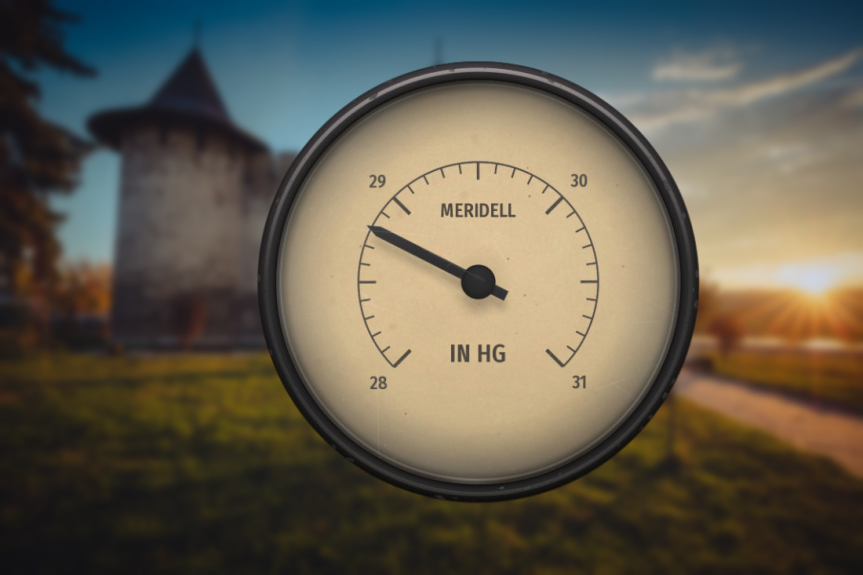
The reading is 28.8 inHg
